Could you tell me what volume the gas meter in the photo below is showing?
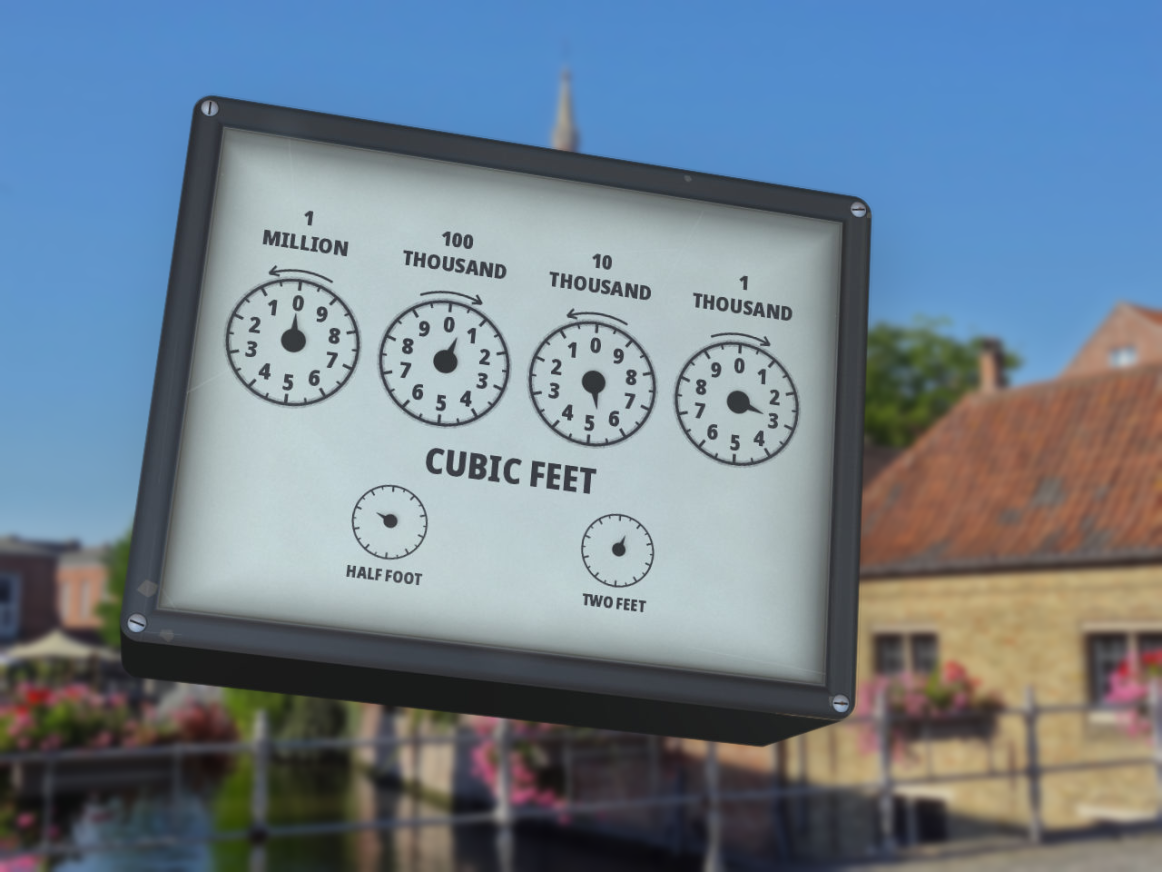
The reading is 5300 ft³
